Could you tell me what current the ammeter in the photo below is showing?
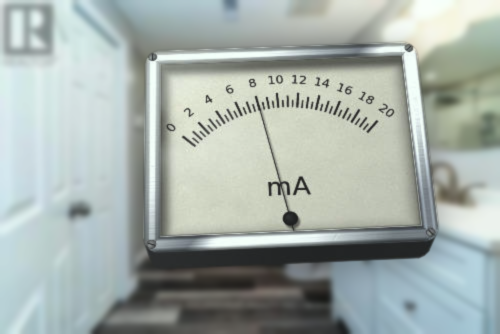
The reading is 8 mA
